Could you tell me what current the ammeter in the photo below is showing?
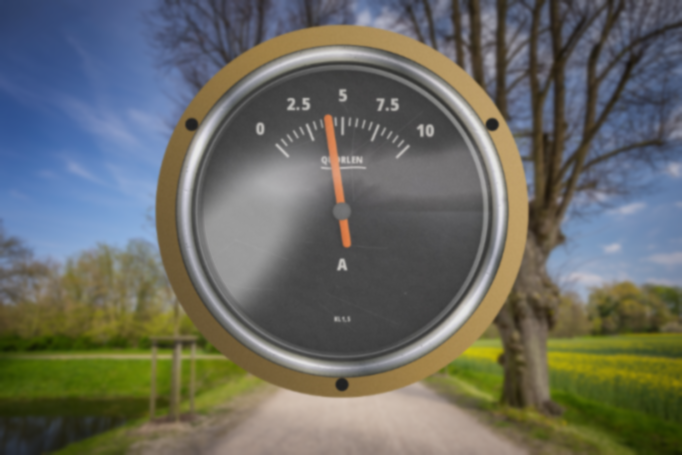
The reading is 4 A
